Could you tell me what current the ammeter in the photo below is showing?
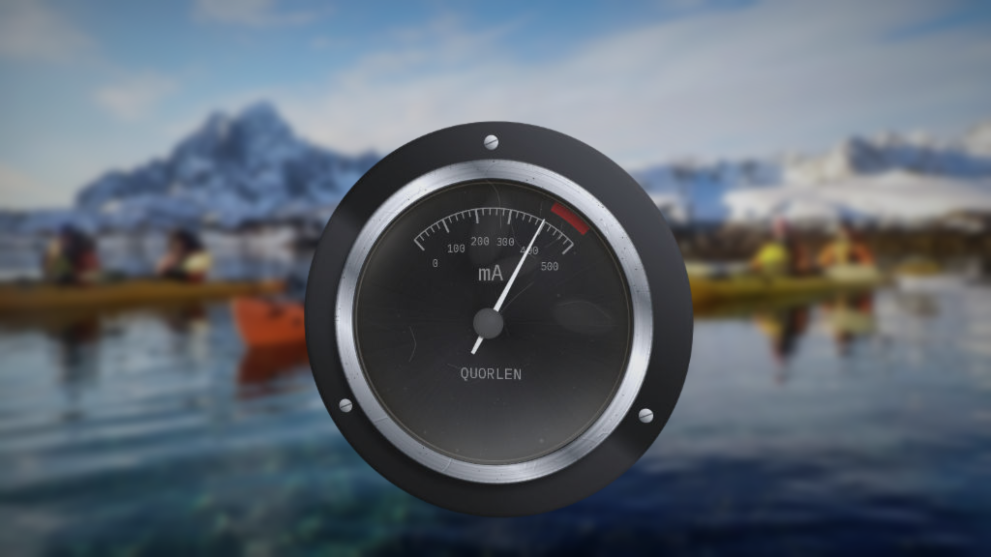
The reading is 400 mA
